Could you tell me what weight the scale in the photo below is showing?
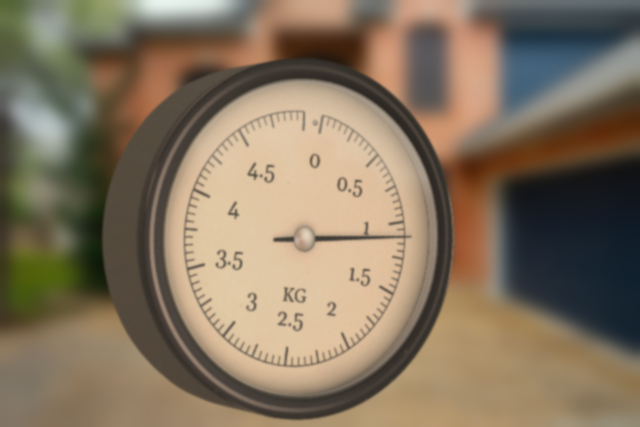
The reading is 1.1 kg
